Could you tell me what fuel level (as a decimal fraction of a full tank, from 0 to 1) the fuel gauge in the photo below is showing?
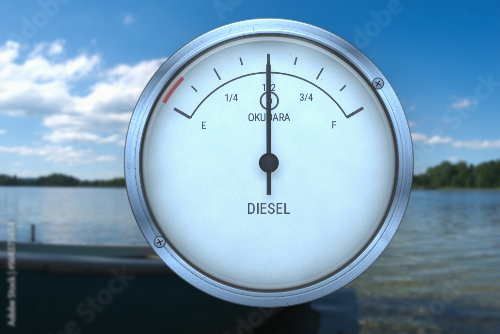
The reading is 0.5
